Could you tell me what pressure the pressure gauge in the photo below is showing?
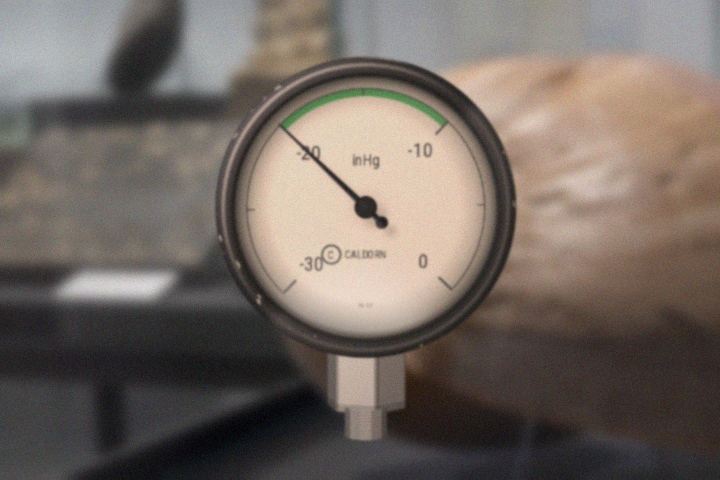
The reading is -20 inHg
